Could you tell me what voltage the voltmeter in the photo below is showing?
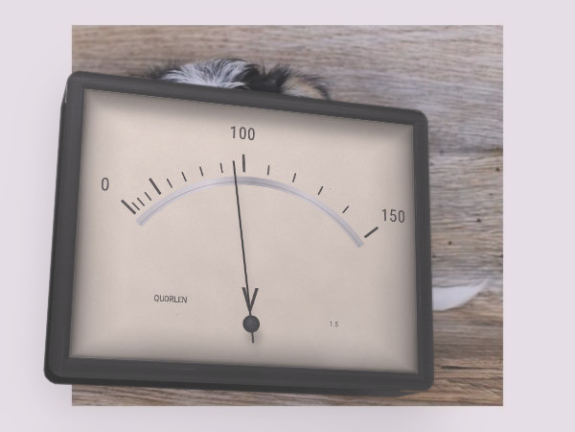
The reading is 95 V
